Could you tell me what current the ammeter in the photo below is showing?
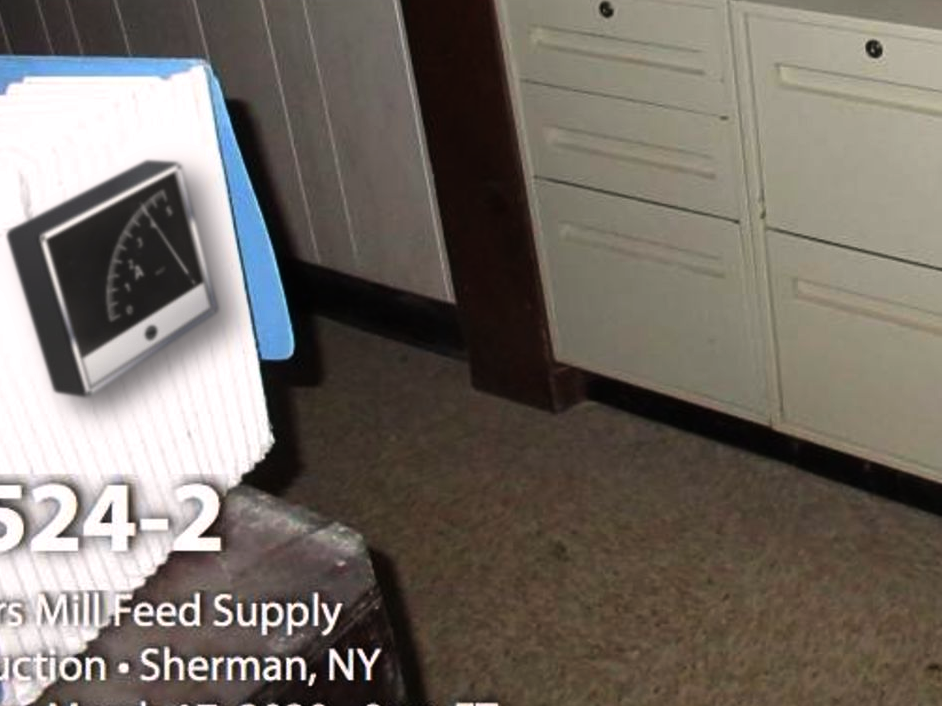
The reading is 4 A
